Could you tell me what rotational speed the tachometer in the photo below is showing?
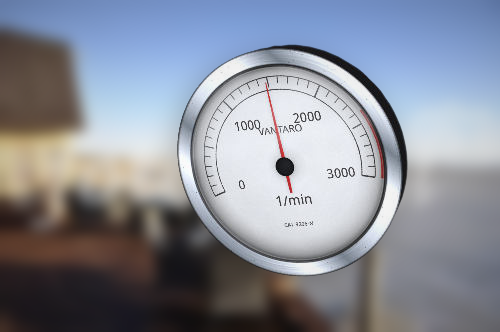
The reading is 1500 rpm
